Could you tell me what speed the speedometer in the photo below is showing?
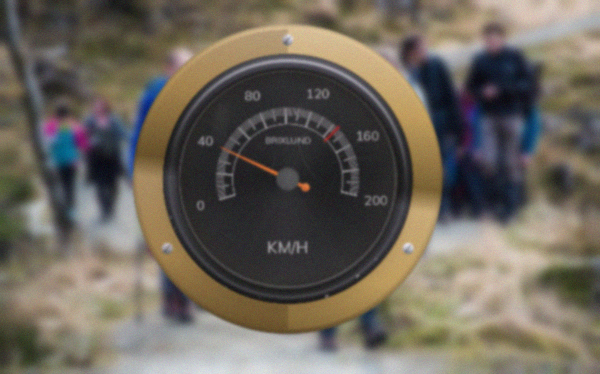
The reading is 40 km/h
